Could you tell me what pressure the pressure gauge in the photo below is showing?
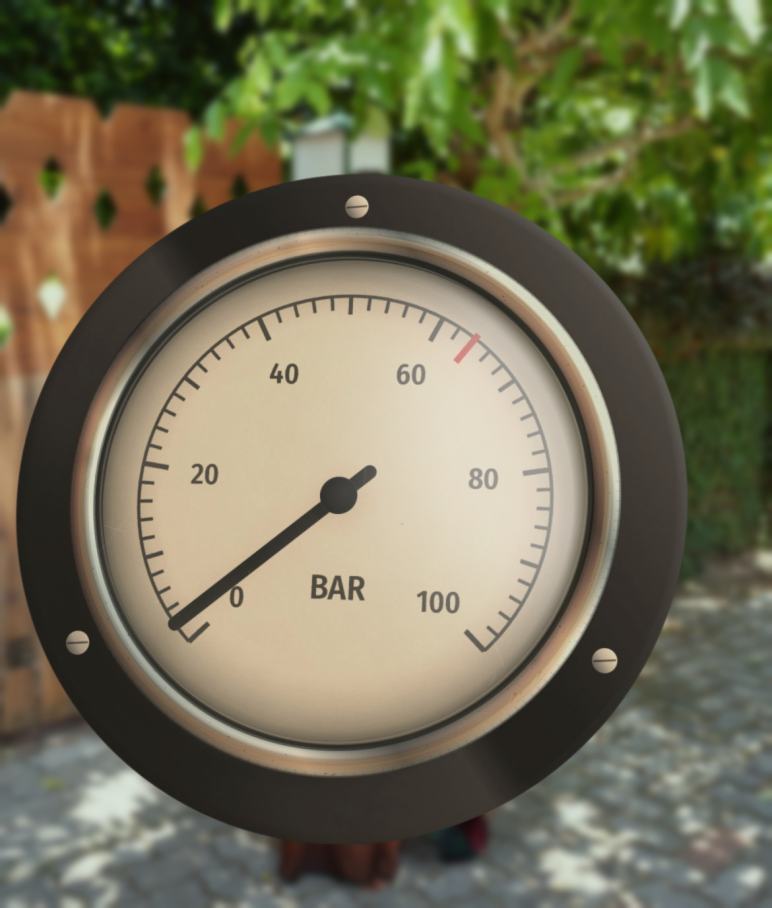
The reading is 2 bar
